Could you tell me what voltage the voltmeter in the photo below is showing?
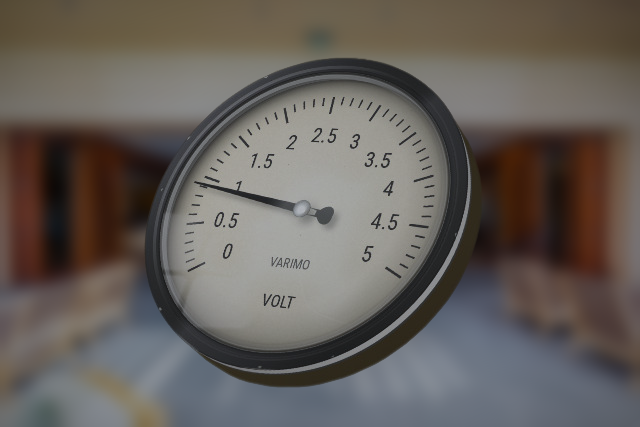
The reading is 0.9 V
